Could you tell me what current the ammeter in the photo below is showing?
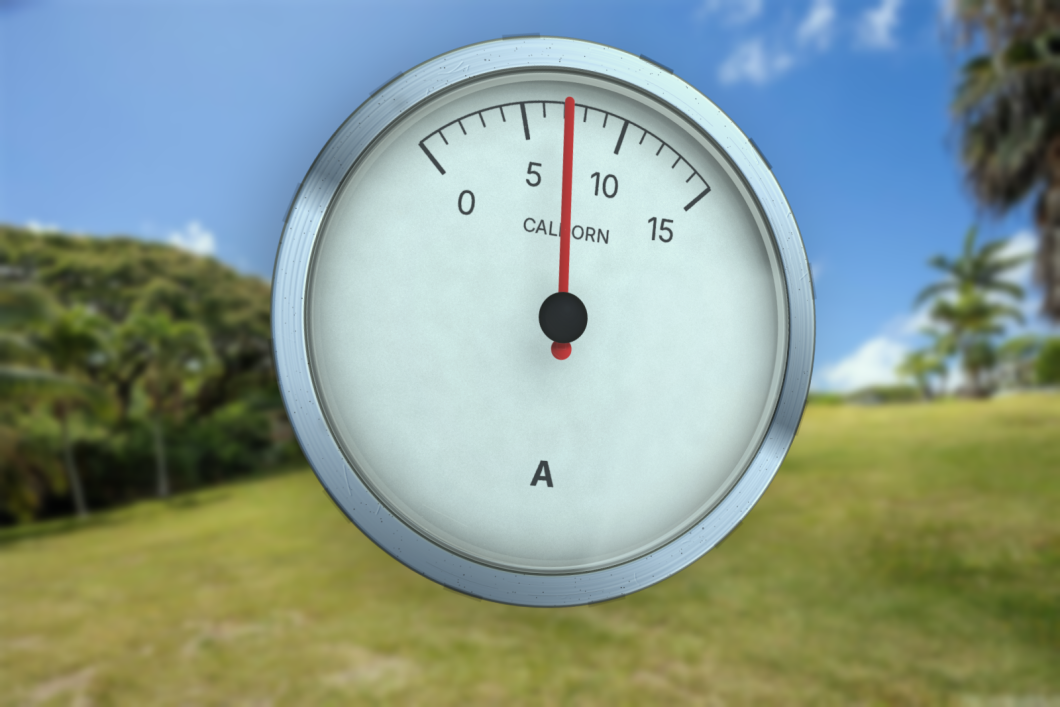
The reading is 7 A
